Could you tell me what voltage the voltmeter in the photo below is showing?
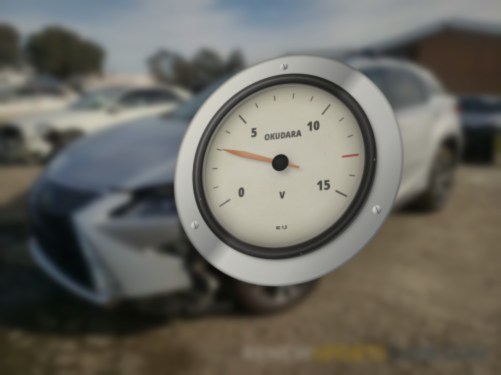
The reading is 3 V
